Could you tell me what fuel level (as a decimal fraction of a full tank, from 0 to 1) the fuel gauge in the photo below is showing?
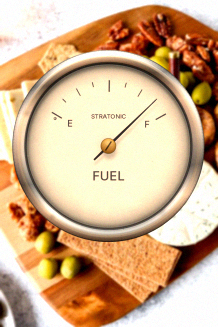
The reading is 0.875
